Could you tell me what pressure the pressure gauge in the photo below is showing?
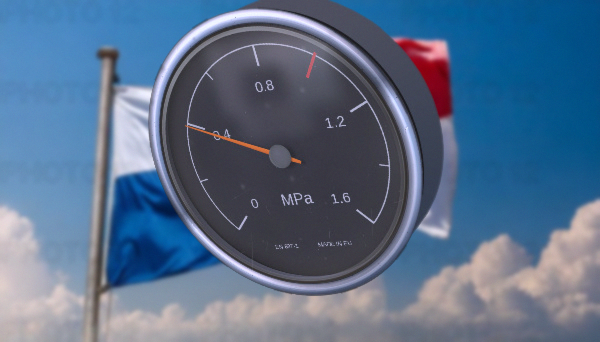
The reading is 0.4 MPa
